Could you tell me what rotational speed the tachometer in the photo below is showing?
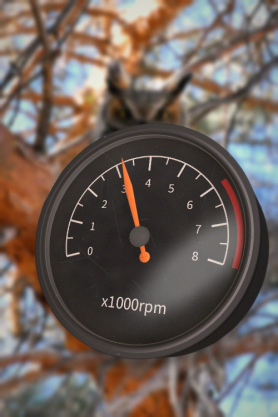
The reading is 3250 rpm
